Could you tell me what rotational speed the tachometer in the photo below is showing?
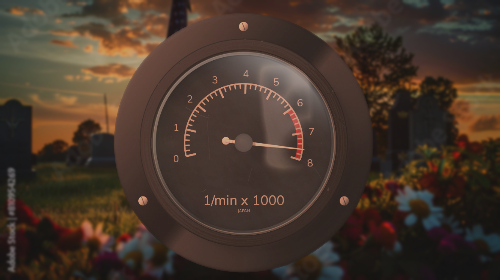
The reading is 7600 rpm
